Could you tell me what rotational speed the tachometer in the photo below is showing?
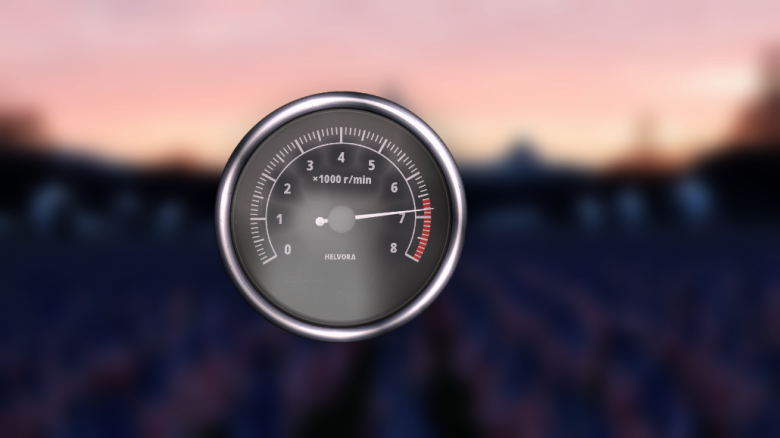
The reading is 6800 rpm
